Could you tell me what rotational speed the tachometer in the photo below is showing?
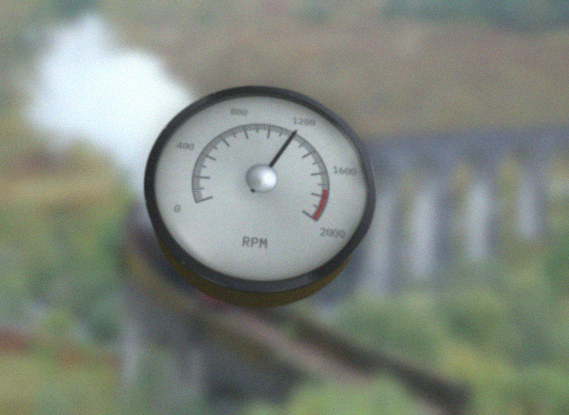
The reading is 1200 rpm
